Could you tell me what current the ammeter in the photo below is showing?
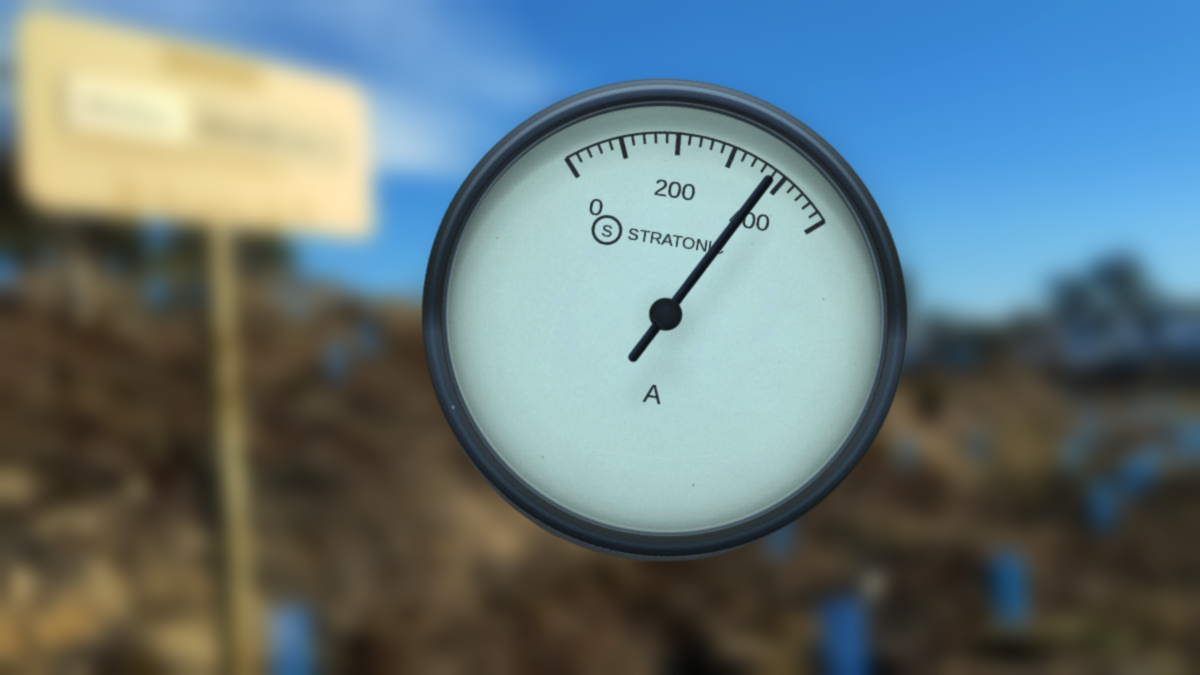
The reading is 380 A
